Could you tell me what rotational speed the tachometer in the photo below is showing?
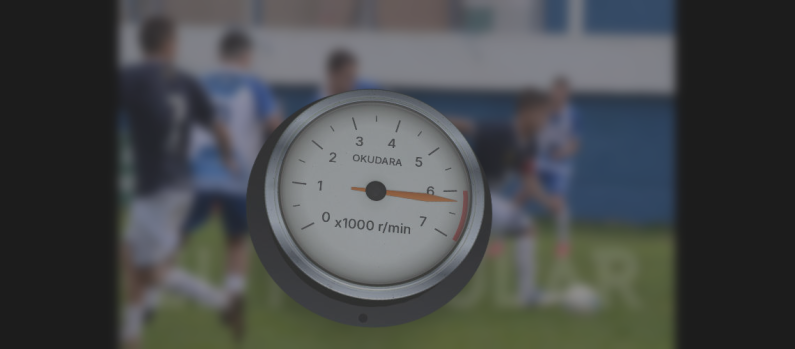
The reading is 6250 rpm
